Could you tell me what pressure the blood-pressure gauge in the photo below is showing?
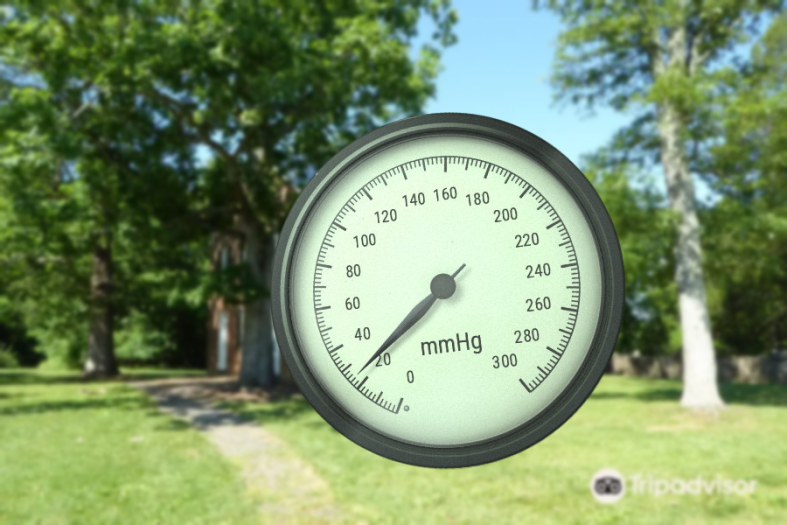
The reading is 24 mmHg
